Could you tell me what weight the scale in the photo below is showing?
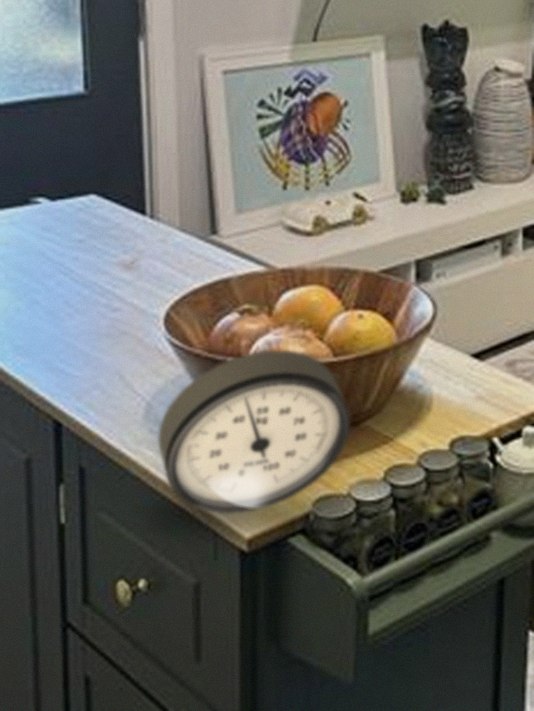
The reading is 45 kg
